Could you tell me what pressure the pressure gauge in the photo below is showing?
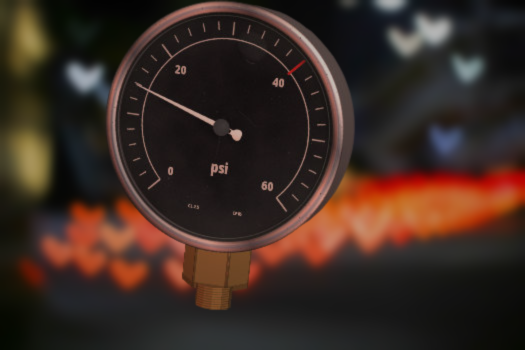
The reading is 14 psi
